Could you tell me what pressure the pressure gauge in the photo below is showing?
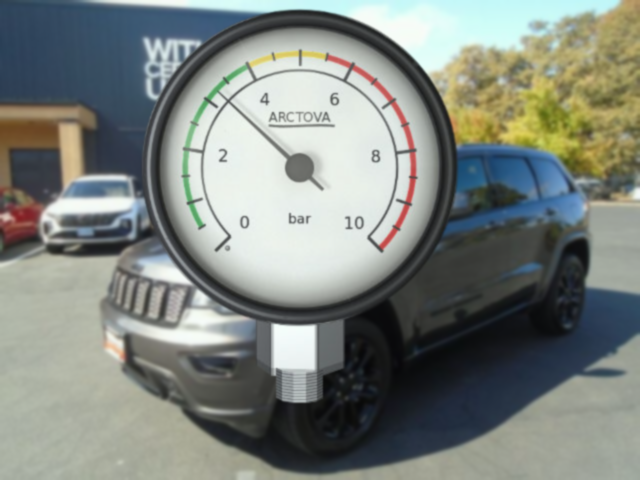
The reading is 3.25 bar
